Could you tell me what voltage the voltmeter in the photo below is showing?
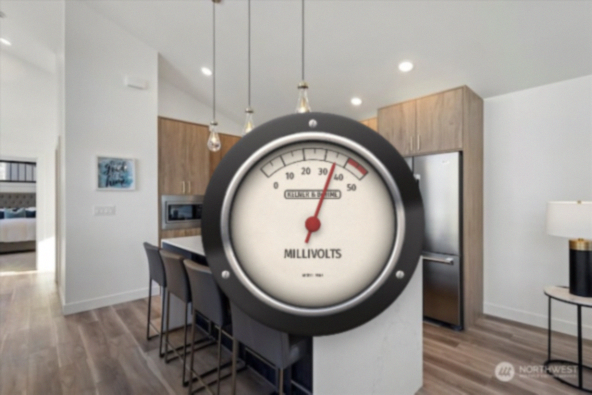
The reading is 35 mV
